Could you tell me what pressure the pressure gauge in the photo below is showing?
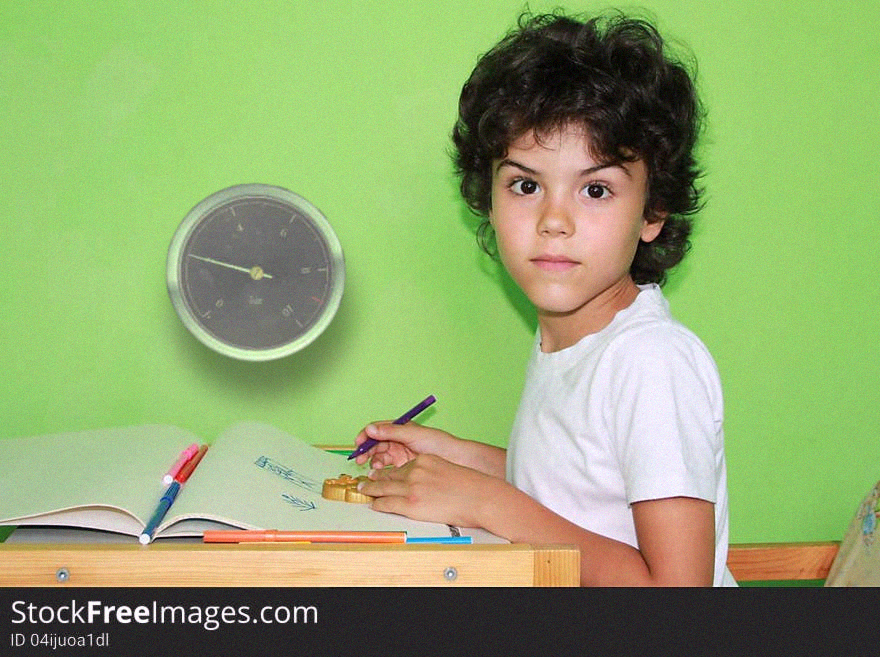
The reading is 2 bar
